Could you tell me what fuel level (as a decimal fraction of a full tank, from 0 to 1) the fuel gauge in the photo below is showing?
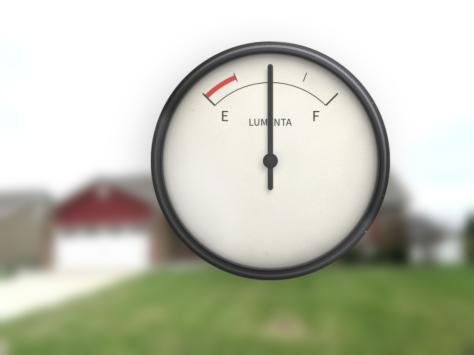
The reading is 0.5
